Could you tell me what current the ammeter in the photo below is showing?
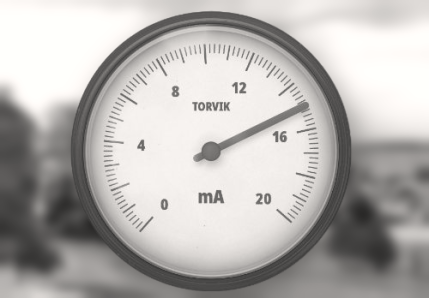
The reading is 15 mA
